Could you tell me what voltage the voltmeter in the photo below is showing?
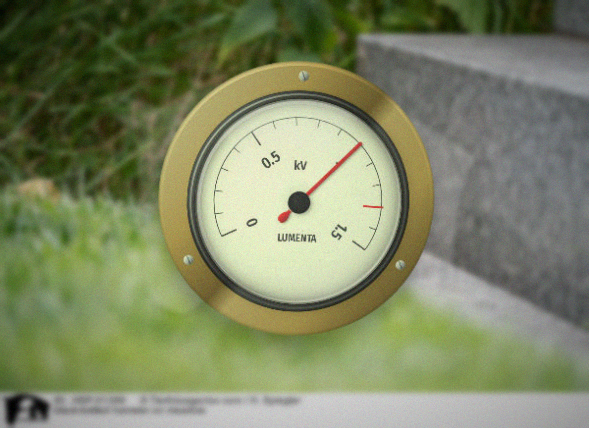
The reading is 1 kV
